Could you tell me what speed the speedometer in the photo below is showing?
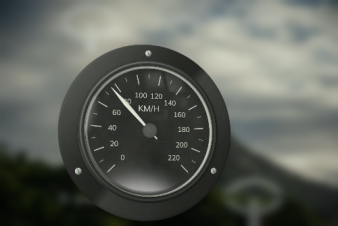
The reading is 75 km/h
